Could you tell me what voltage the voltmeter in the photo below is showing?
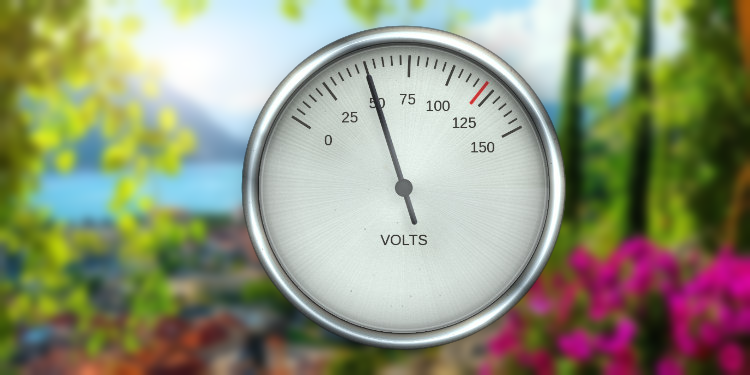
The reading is 50 V
